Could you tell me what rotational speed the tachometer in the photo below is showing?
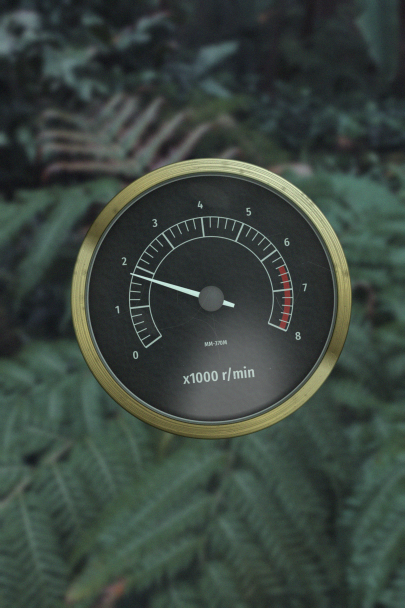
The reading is 1800 rpm
